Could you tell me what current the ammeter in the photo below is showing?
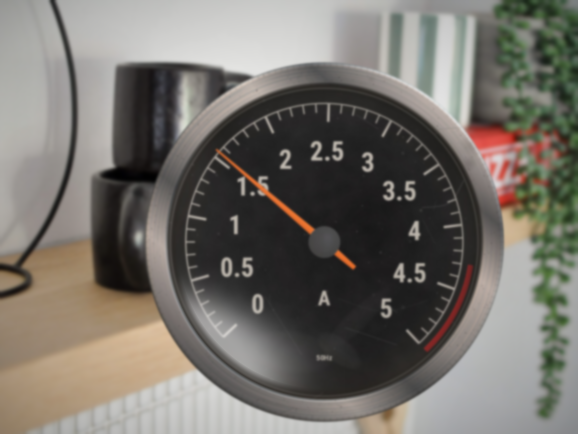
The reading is 1.55 A
